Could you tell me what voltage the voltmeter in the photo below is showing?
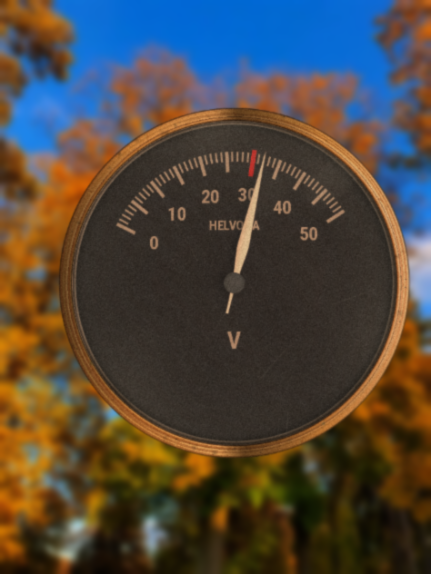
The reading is 32 V
